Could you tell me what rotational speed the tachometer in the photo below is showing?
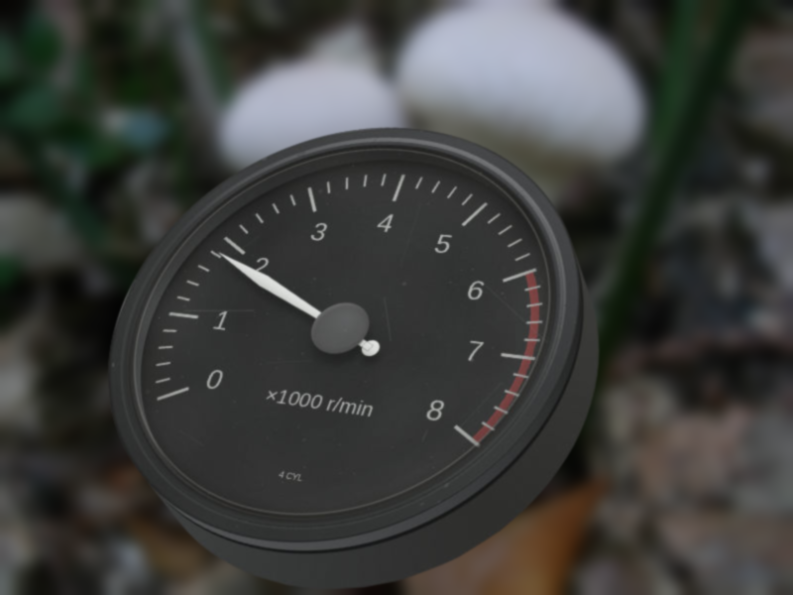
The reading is 1800 rpm
